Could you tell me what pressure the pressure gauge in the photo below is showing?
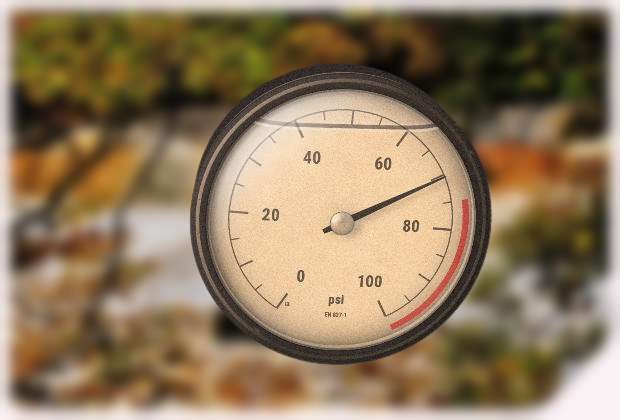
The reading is 70 psi
